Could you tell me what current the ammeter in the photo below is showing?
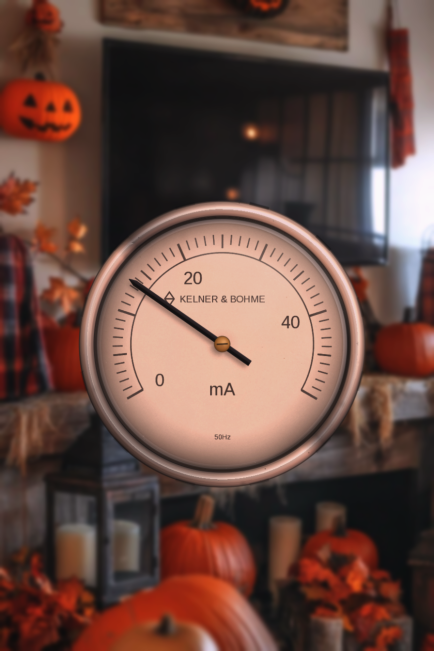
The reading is 13.5 mA
